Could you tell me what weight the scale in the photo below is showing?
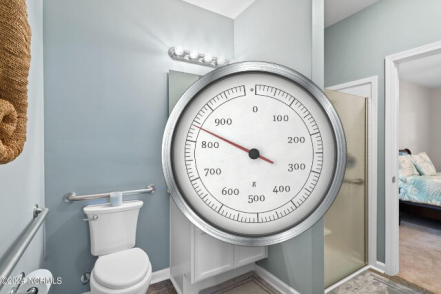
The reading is 840 g
